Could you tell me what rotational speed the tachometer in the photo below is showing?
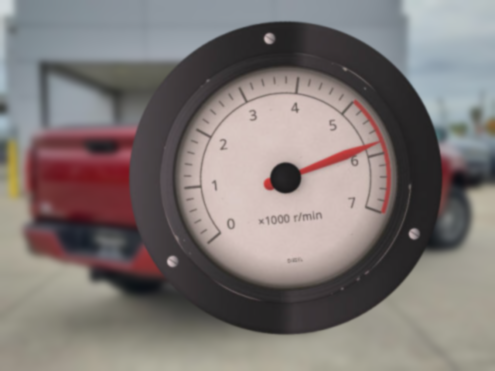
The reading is 5800 rpm
